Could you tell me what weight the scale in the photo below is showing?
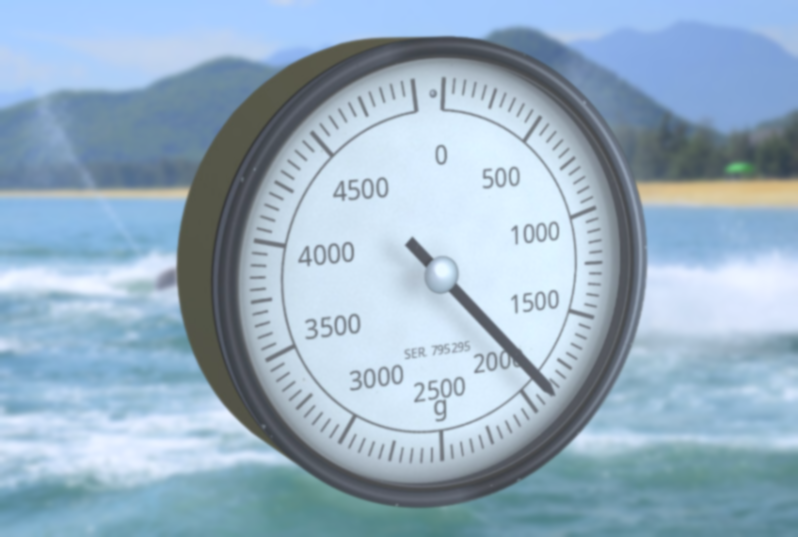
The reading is 1900 g
